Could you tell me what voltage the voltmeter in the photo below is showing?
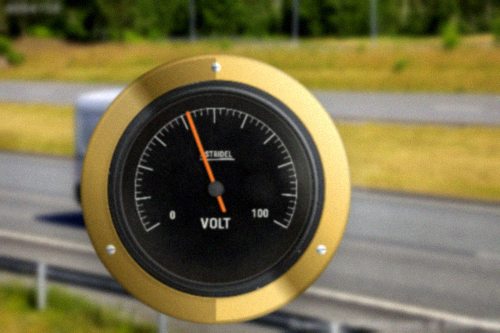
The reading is 42 V
